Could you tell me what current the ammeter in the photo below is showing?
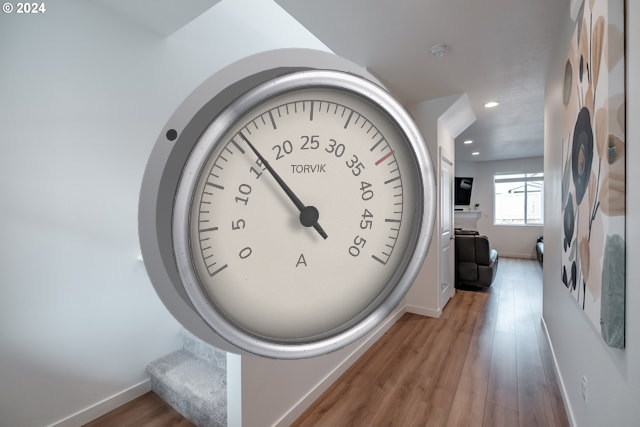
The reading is 16 A
